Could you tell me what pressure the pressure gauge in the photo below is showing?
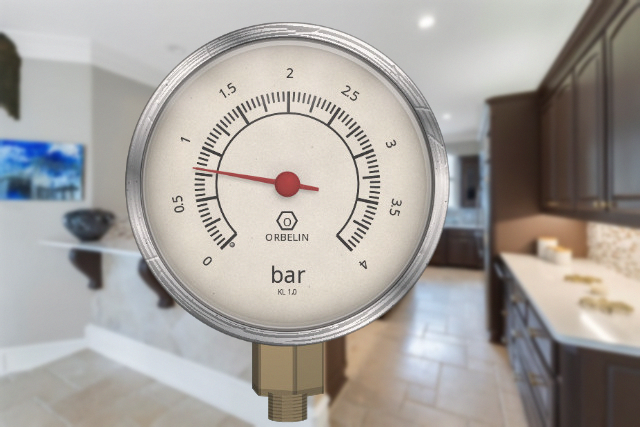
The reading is 0.8 bar
